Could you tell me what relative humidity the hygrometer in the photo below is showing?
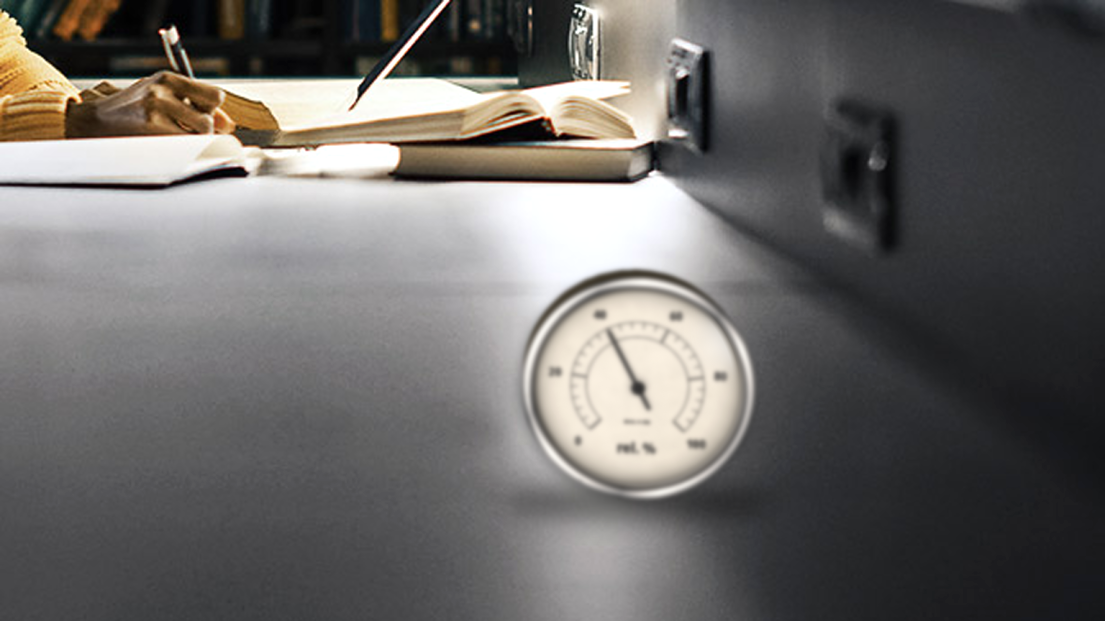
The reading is 40 %
